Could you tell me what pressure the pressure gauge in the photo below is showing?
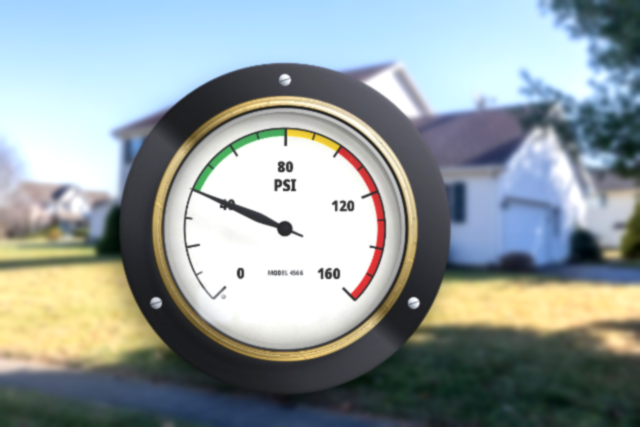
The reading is 40 psi
